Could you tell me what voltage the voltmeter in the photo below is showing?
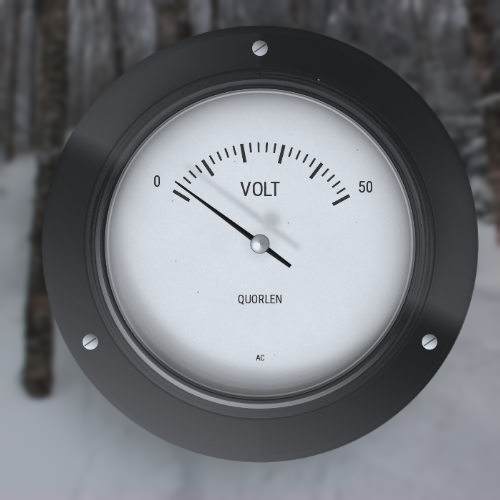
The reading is 2 V
